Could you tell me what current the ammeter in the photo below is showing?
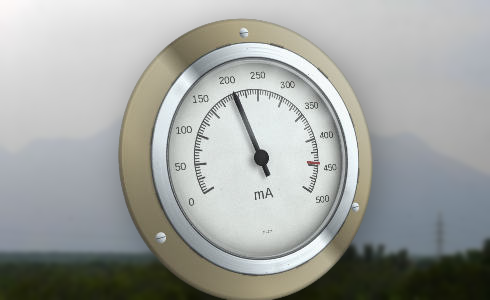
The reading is 200 mA
